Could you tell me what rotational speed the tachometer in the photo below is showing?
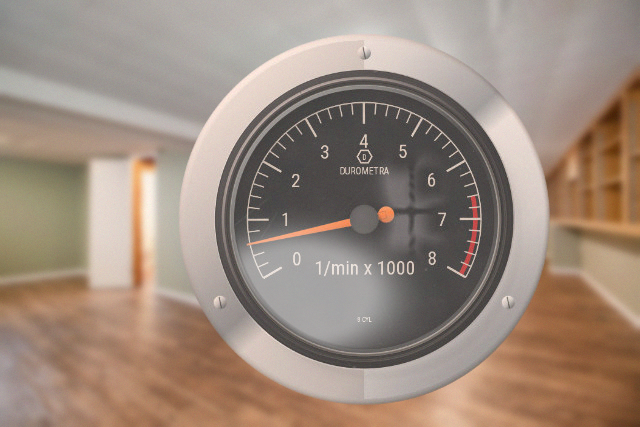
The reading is 600 rpm
